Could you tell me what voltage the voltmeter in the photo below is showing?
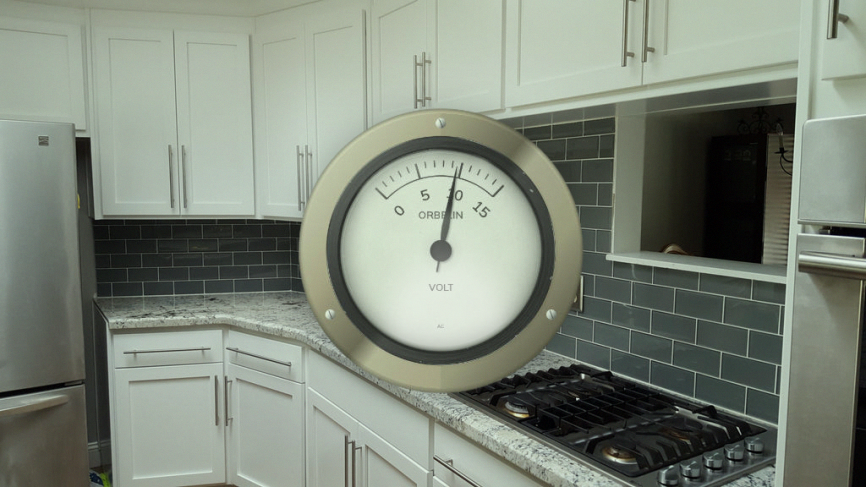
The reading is 9.5 V
